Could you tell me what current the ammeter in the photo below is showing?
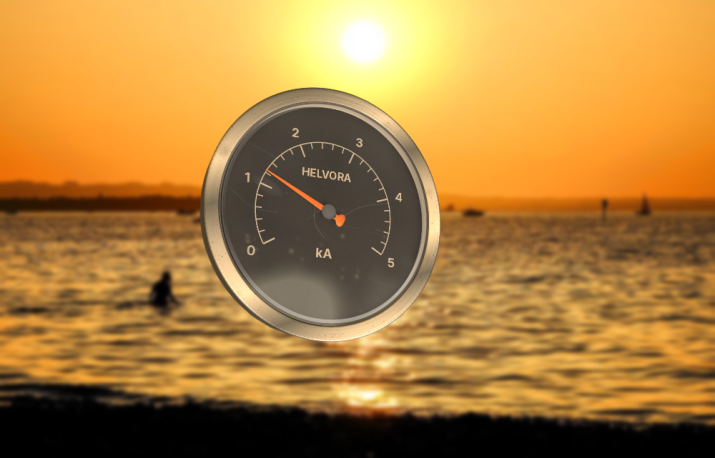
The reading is 1.2 kA
